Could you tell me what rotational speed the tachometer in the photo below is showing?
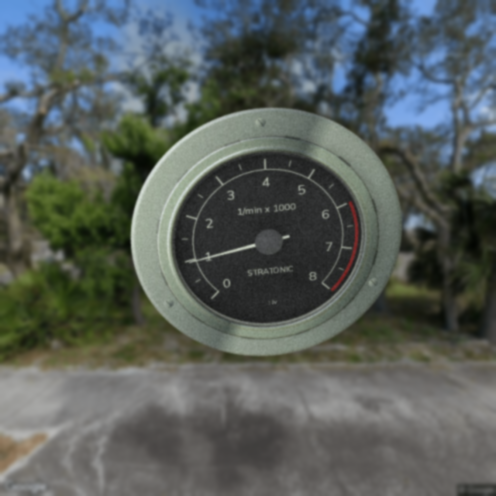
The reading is 1000 rpm
